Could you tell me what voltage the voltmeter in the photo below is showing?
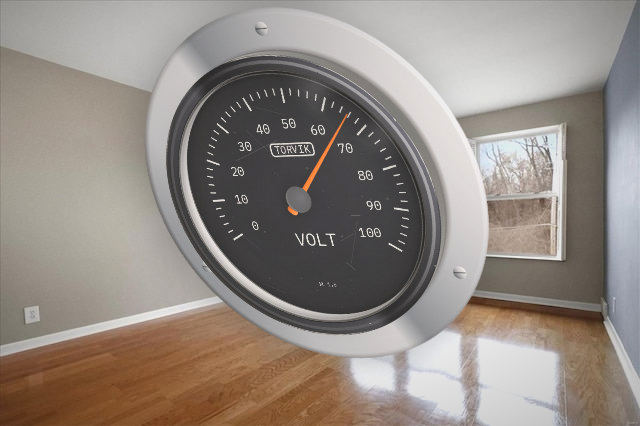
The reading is 66 V
